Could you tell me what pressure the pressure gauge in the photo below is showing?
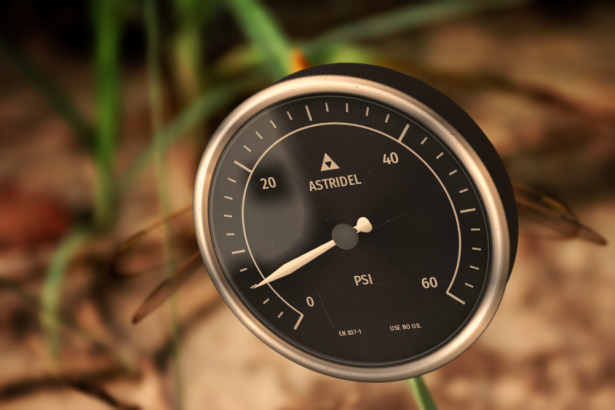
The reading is 6 psi
